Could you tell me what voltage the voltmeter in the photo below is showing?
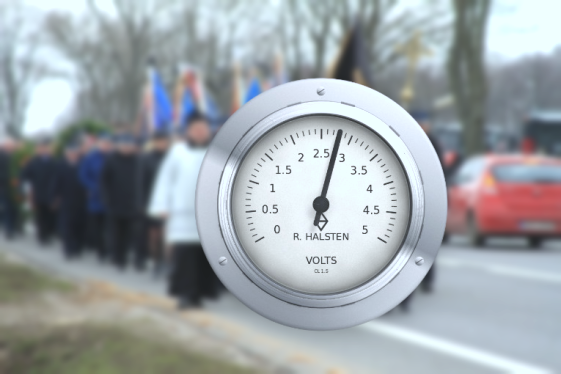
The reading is 2.8 V
